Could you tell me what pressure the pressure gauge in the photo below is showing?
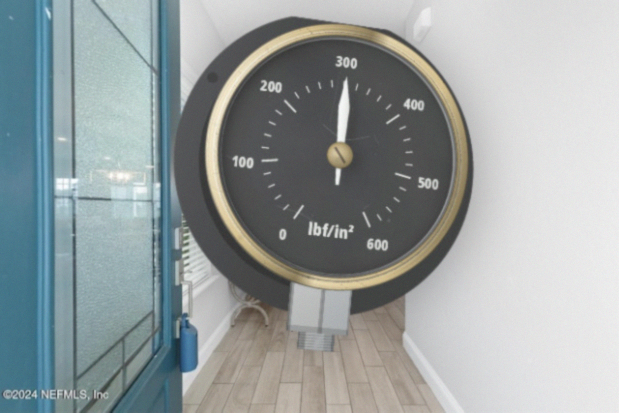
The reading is 300 psi
